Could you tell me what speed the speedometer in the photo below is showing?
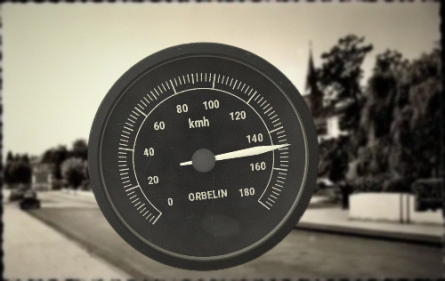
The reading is 148 km/h
